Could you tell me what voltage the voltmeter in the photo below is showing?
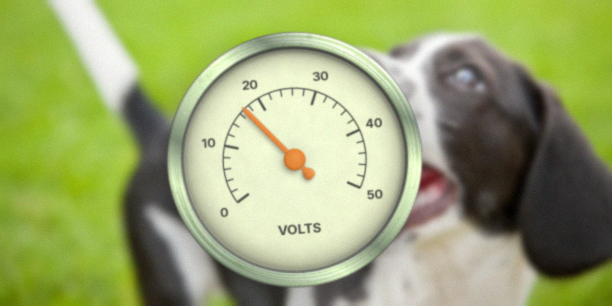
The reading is 17 V
